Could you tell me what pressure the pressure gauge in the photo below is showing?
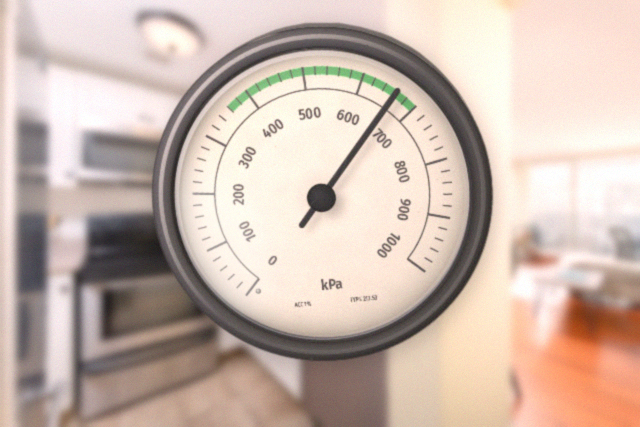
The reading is 660 kPa
